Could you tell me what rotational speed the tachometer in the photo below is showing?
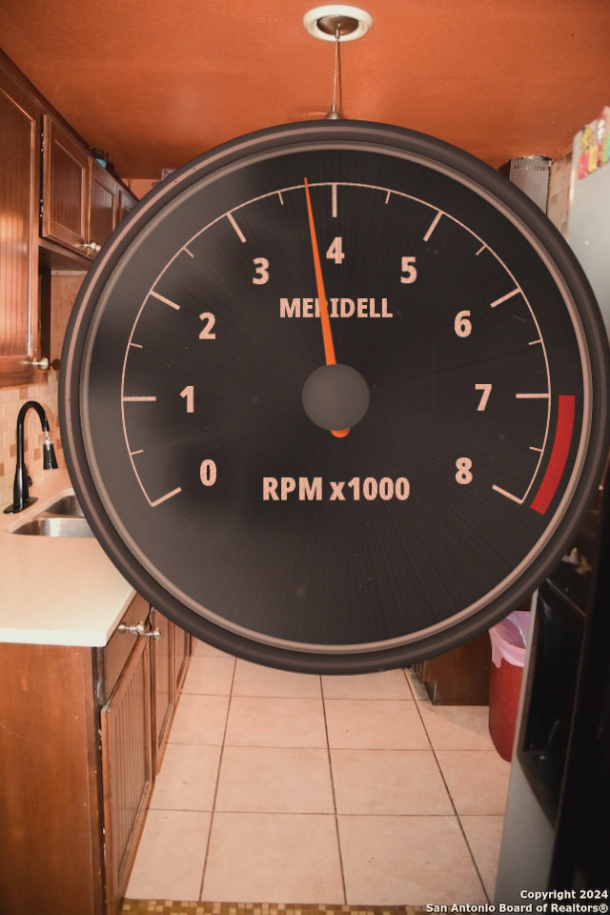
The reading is 3750 rpm
